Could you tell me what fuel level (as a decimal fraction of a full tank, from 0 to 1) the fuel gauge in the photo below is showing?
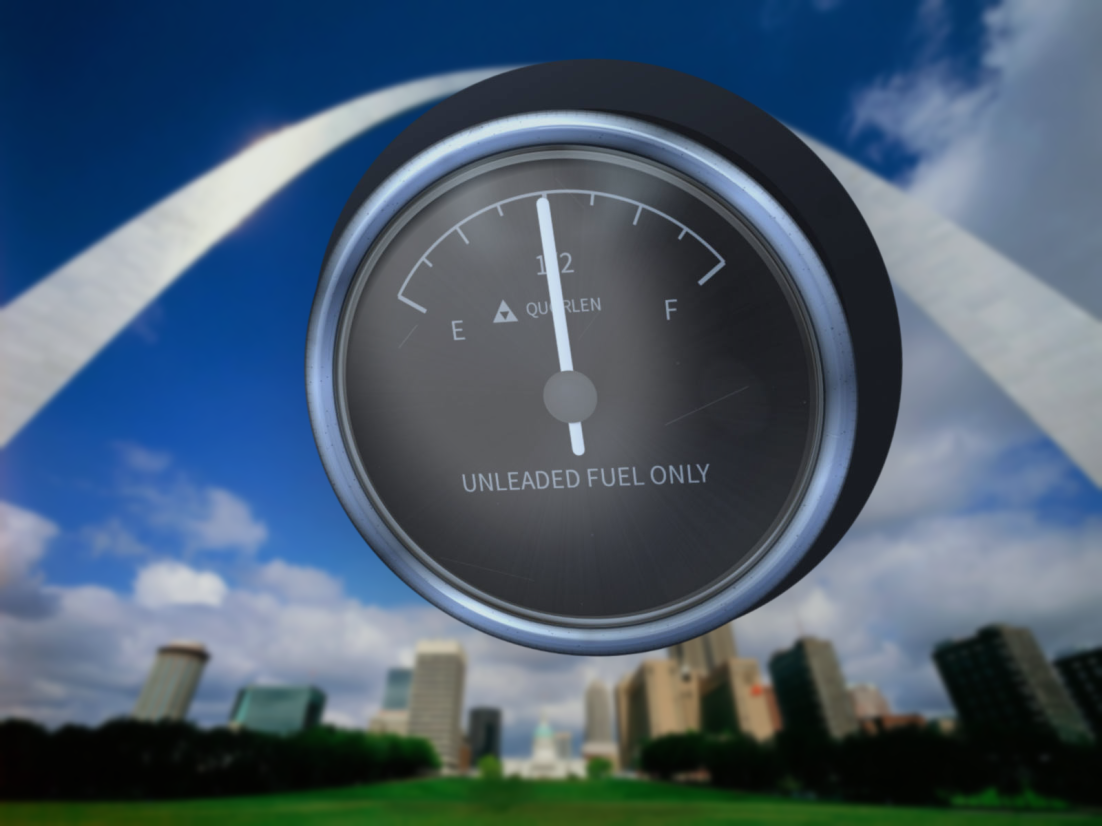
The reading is 0.5
